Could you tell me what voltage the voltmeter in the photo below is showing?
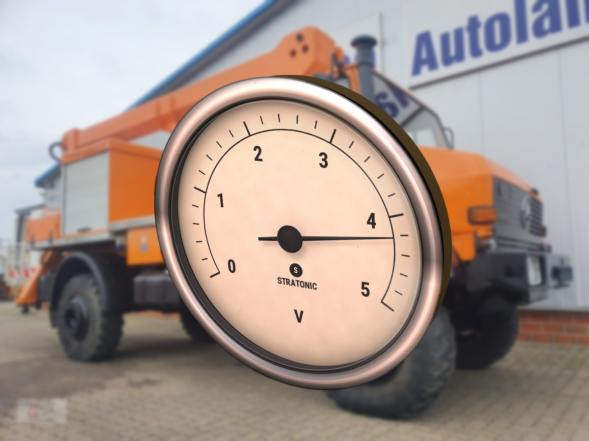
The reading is 4.2 V
